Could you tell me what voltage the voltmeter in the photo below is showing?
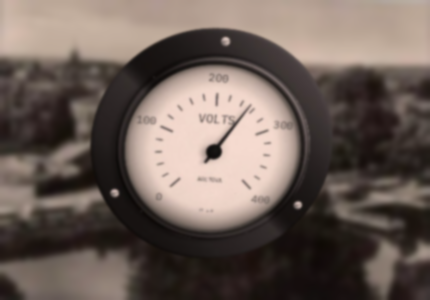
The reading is 250 V
